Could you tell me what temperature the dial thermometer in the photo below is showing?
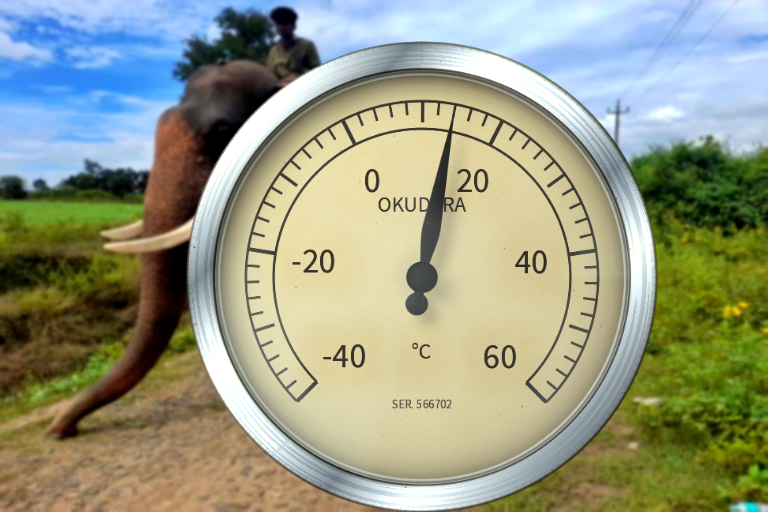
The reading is 14 °C
